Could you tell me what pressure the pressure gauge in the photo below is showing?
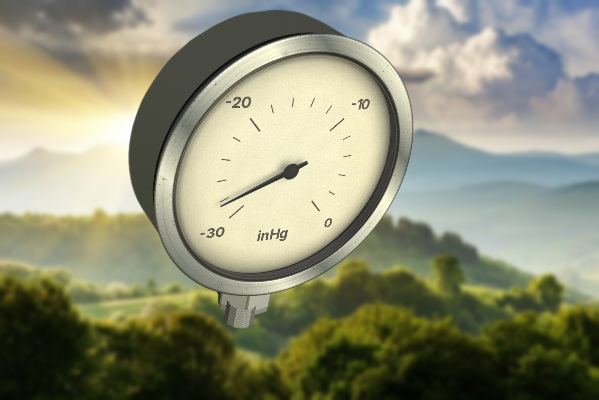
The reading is -28 inHg
